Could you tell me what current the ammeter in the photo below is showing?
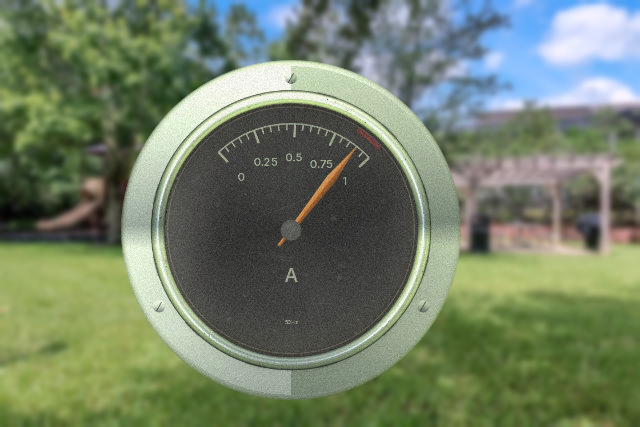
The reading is 0.9 A
